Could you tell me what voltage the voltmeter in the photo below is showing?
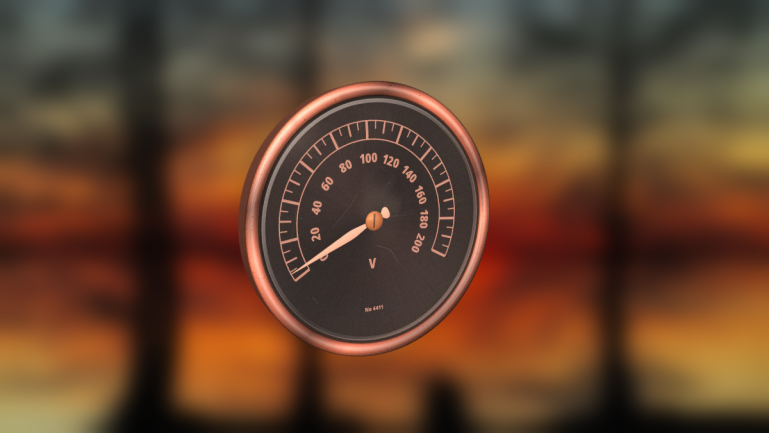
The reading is 5 V
